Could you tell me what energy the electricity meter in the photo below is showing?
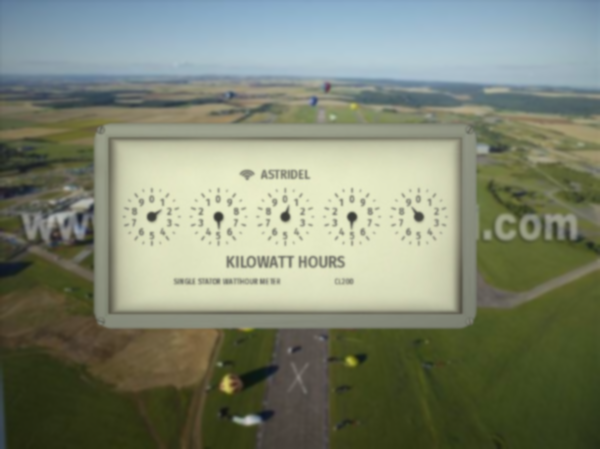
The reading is 15049 kWh
